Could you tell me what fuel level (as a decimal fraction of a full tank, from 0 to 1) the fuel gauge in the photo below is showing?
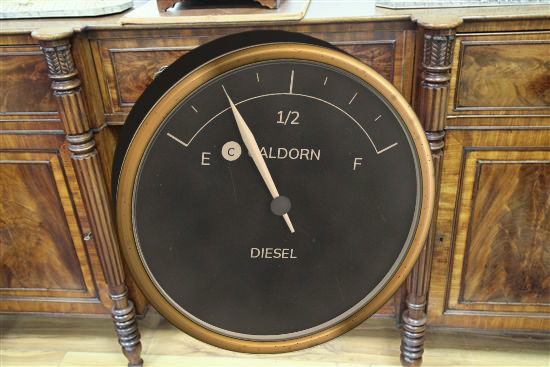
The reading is 0.25
